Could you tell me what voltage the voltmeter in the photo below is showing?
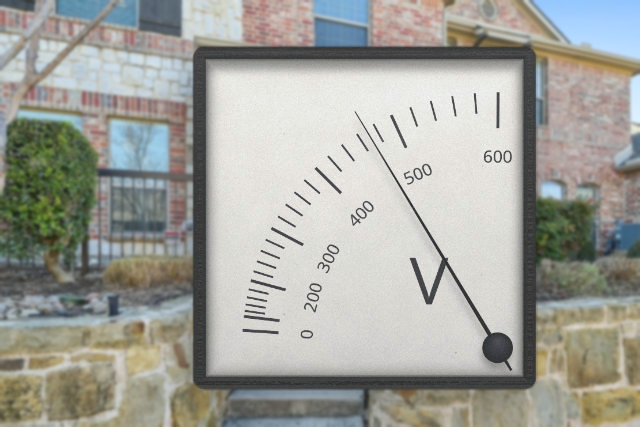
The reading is 470 V
